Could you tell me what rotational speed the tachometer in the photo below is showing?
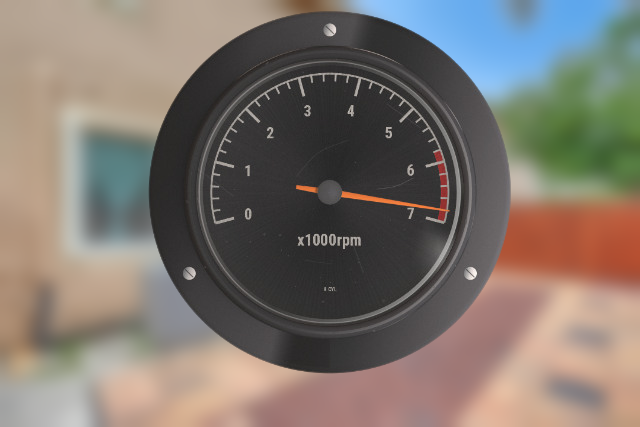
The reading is 6800 rpm
